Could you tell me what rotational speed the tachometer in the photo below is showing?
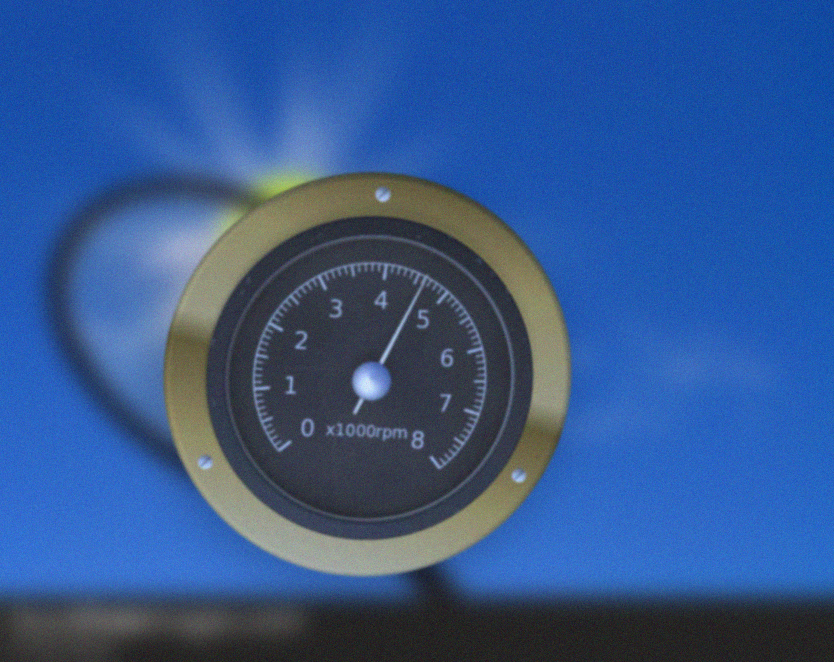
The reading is 4600 rpm
